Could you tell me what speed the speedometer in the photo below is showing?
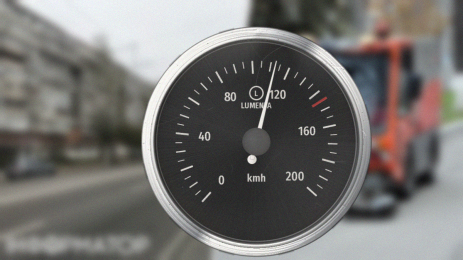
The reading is 112.5 km/h
